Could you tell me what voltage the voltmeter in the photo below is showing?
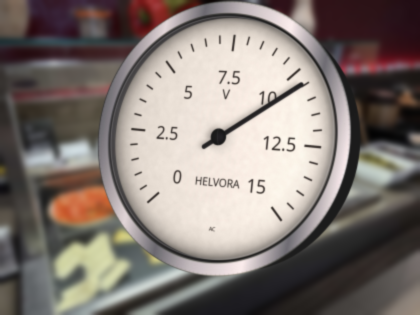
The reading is 10.5 V
